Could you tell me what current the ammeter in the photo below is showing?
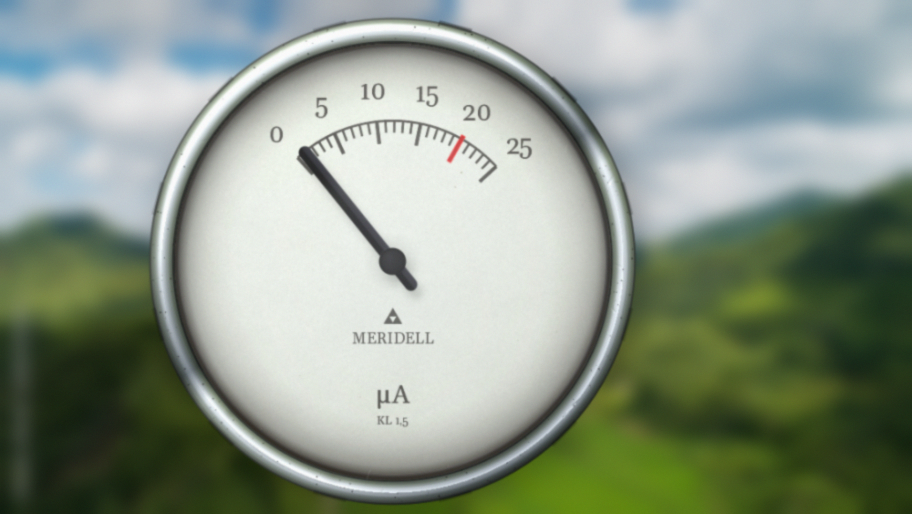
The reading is 1 µA
